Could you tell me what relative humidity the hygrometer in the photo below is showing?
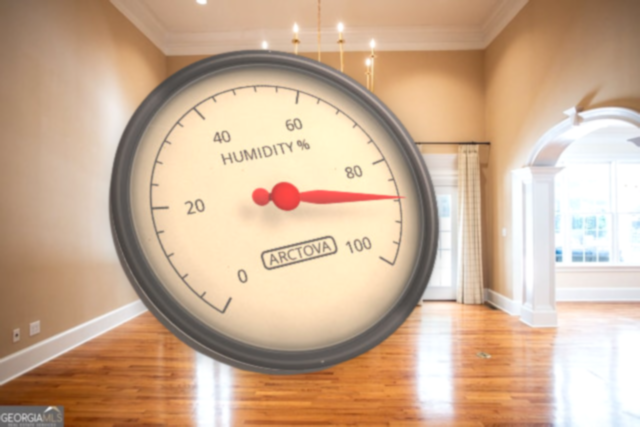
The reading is 88 %
